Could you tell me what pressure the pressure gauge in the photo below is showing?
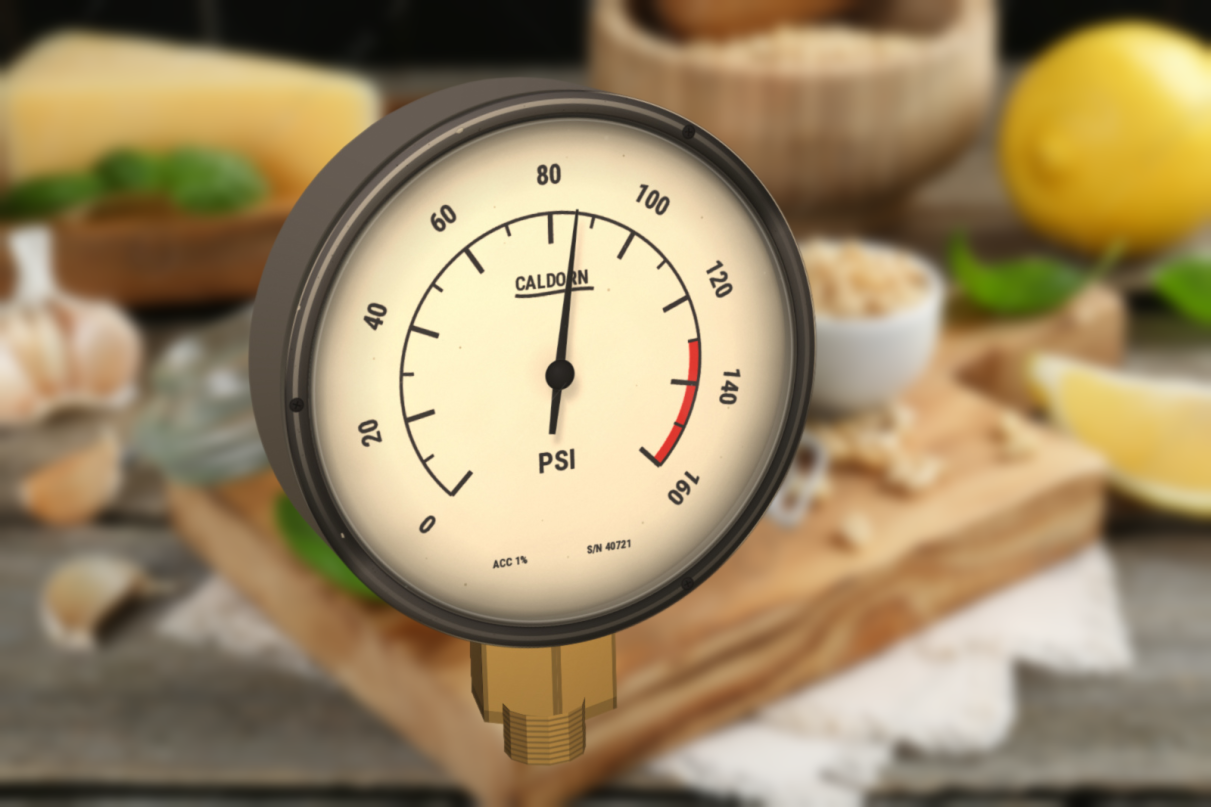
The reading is 85 psi
